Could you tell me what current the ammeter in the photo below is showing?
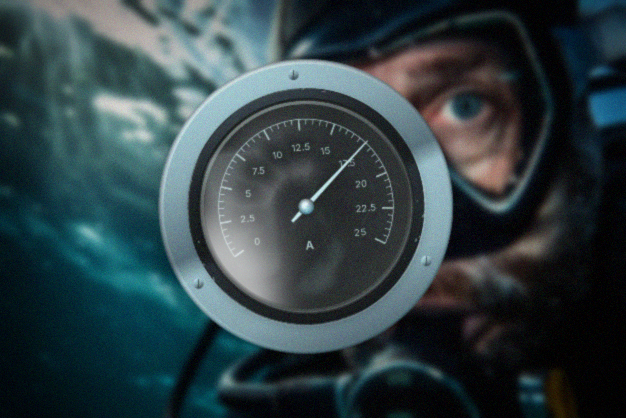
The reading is 17.5 A
